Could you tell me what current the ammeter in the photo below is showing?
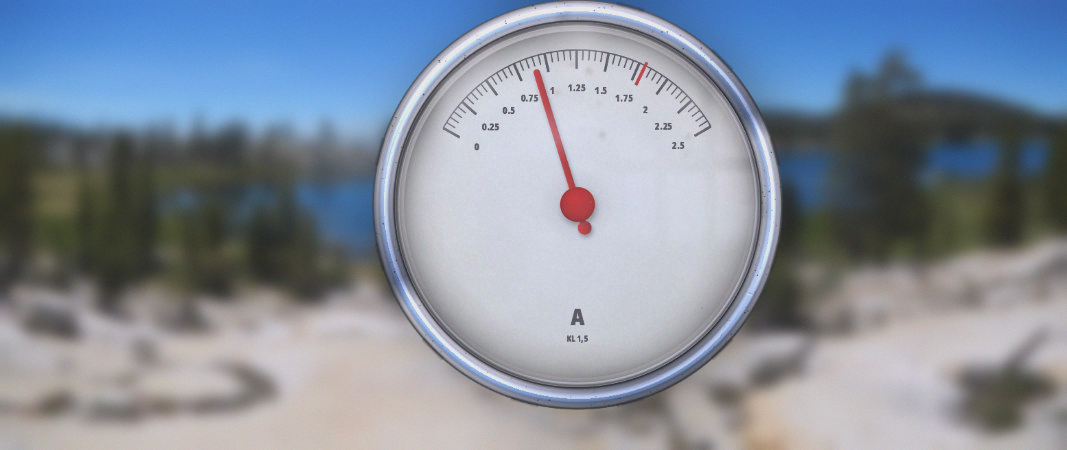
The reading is 0.9 A
